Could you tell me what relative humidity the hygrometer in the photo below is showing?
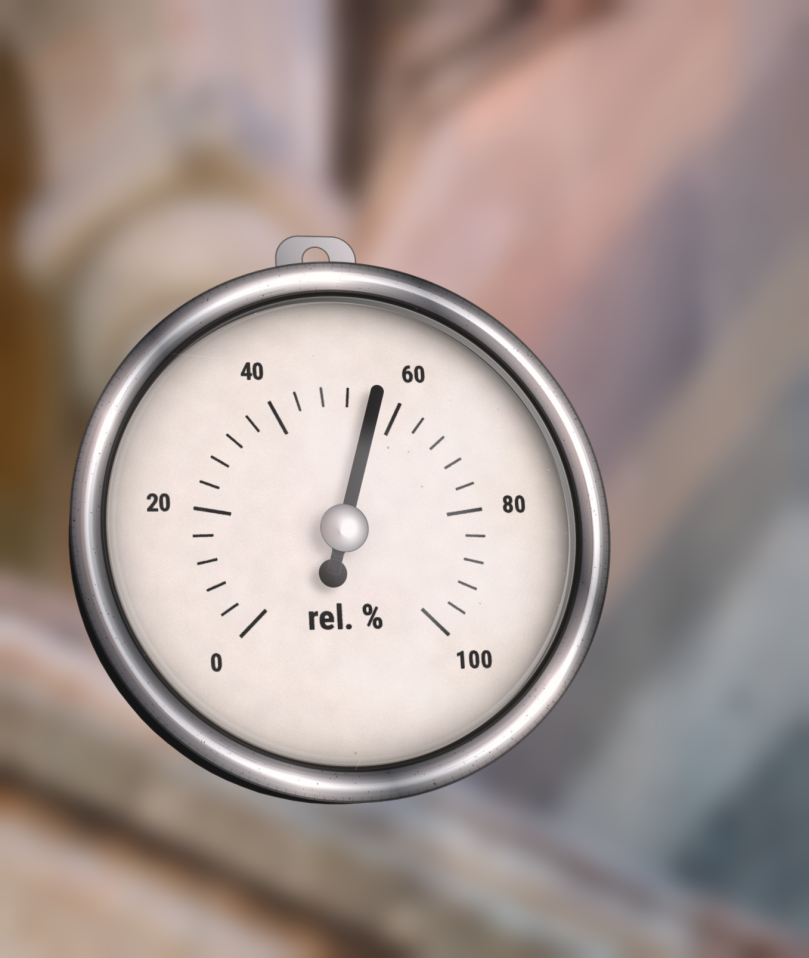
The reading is 56 %
